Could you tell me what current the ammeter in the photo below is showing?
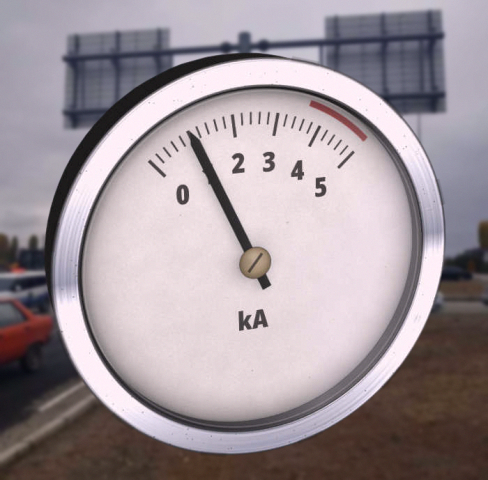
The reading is 1 kA
